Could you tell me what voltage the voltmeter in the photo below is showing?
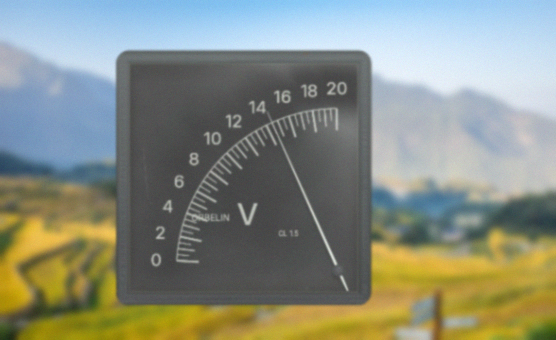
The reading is 14.5 V
